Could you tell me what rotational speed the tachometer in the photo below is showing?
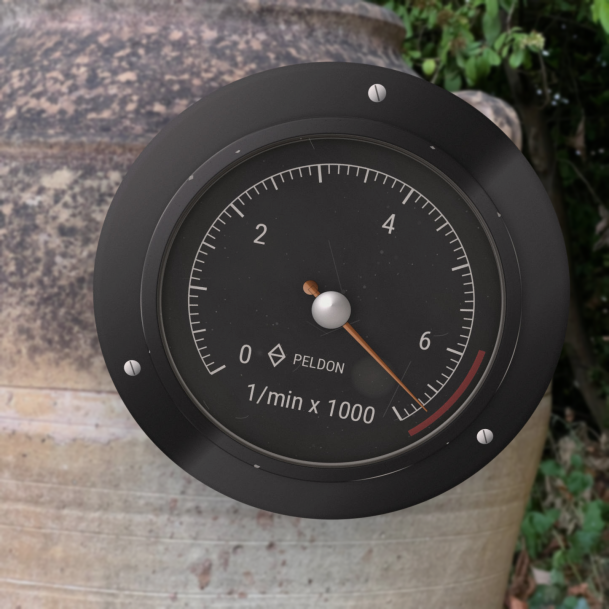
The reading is 6700 rpm
